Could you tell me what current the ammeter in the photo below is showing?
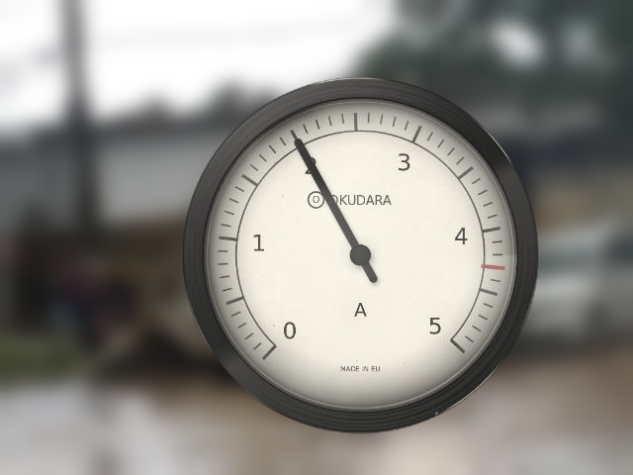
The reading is 2 A
